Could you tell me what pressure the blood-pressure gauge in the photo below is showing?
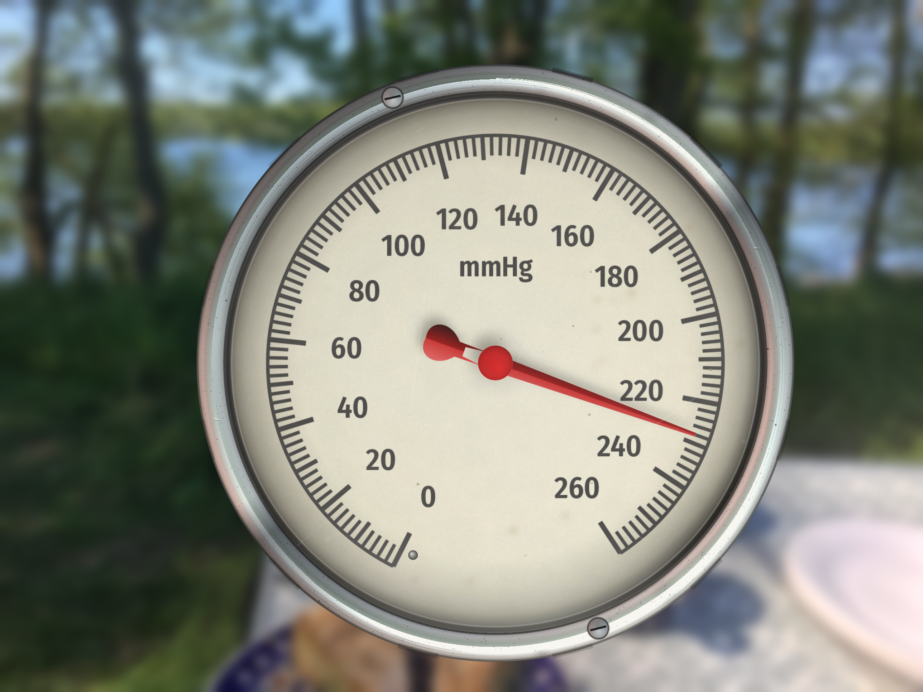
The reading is 228 mmHg
